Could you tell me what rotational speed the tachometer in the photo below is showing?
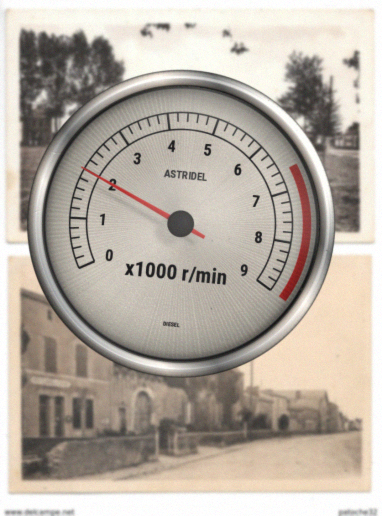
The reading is 2000 rpm
